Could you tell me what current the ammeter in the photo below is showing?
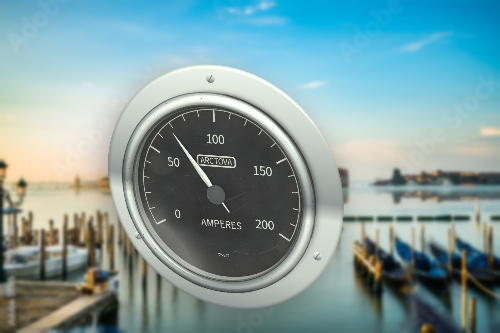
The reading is 70 A
